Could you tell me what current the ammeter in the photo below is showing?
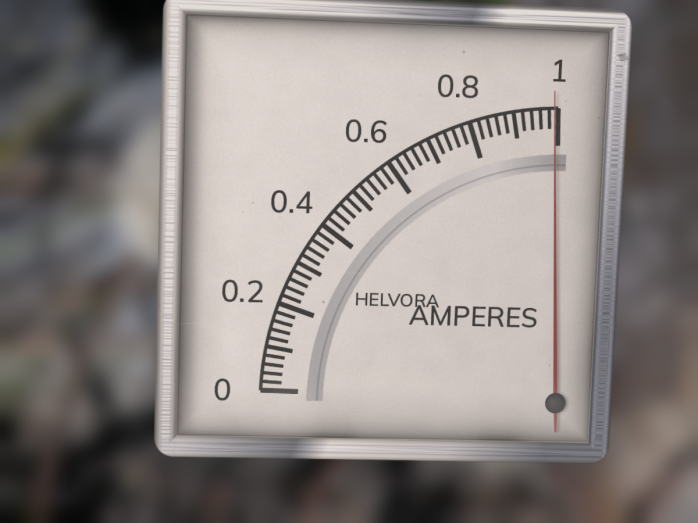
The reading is 0.99 A
